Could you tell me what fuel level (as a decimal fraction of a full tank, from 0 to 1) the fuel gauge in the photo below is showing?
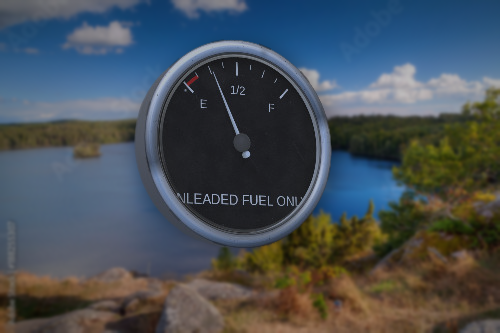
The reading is 0.25
